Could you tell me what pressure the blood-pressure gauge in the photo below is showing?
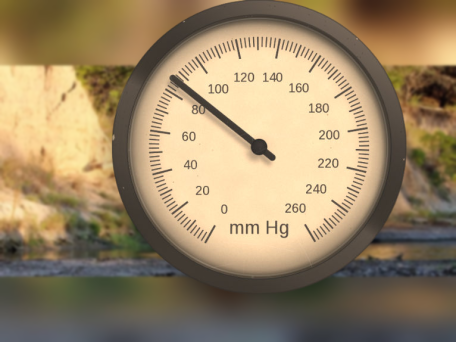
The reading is 86 mmHg
